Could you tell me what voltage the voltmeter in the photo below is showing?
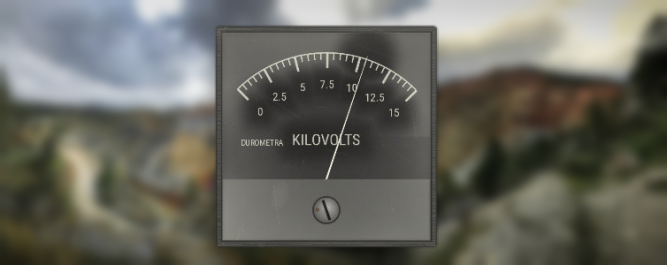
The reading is 10.5 kV
